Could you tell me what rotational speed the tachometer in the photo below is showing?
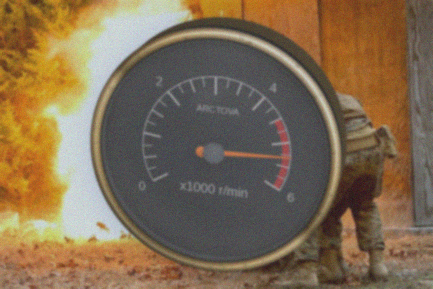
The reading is 5250 rpm
